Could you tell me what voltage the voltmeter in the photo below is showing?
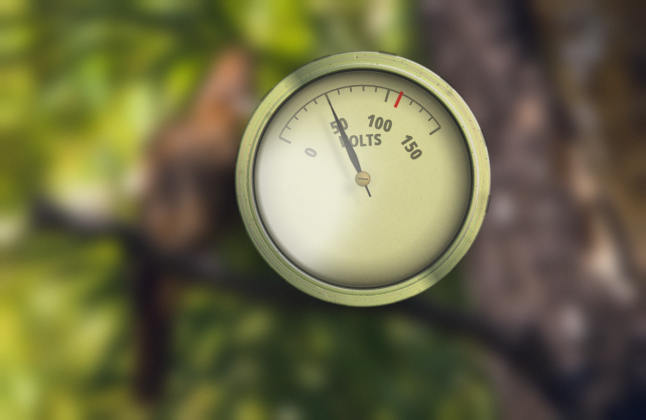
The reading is 50 V
